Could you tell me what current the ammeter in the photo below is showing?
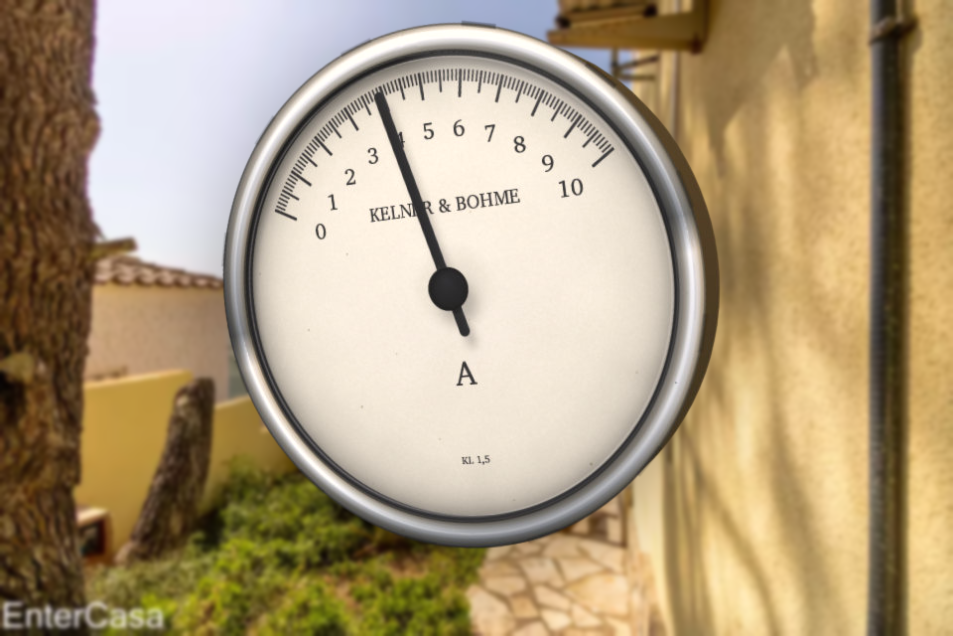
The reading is 4 A
